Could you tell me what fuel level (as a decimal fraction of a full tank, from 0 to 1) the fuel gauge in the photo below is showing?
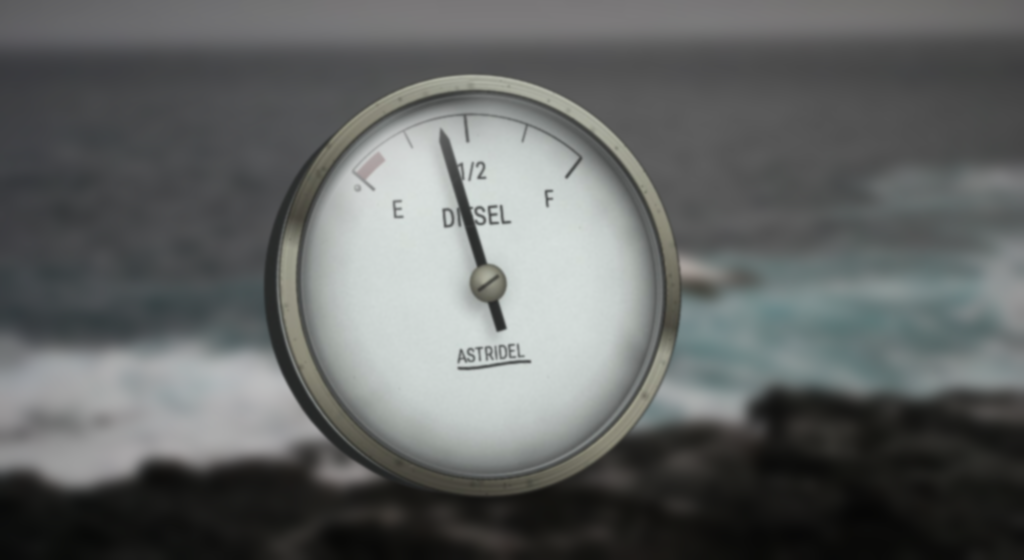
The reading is 0.375
